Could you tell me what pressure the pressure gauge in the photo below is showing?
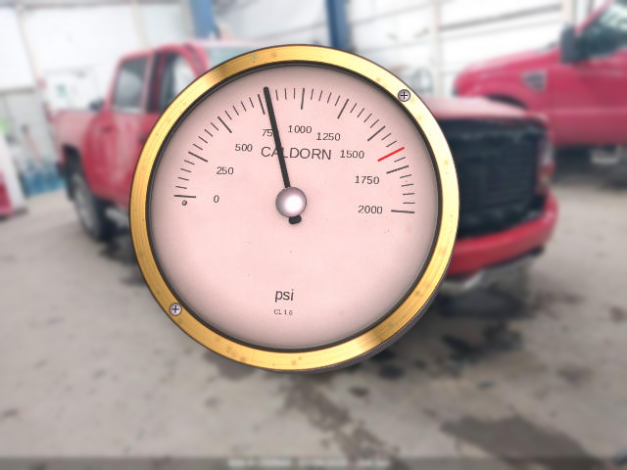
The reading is 800 psi
